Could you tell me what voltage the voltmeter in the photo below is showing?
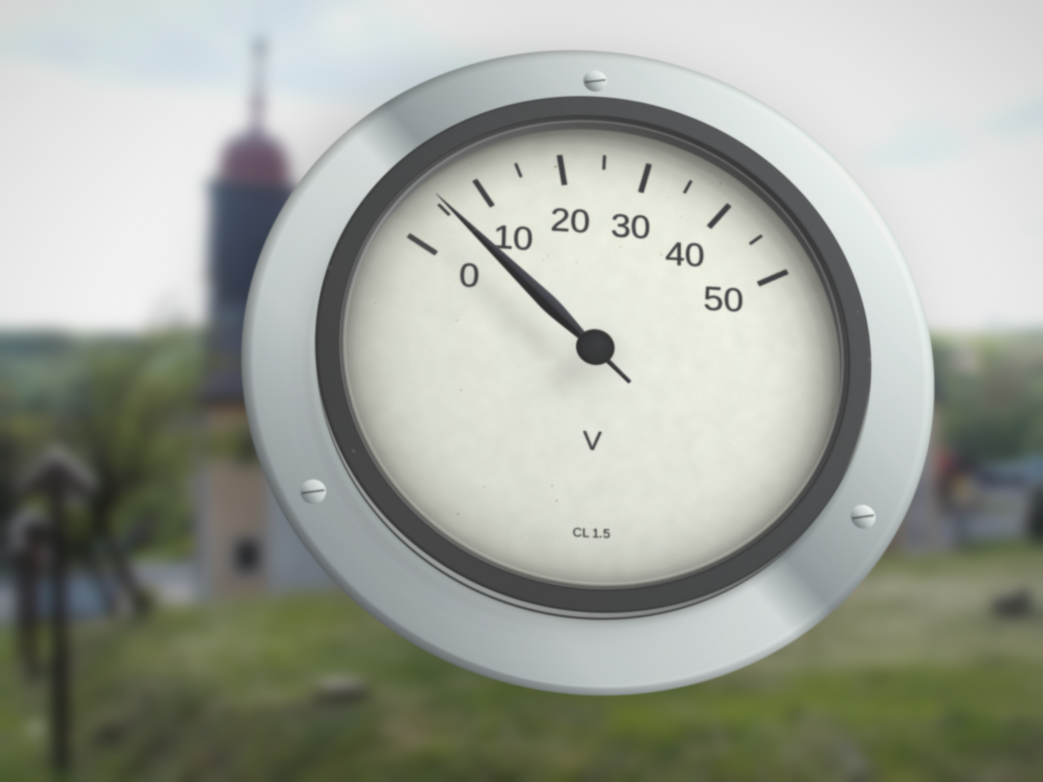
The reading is 5 V
